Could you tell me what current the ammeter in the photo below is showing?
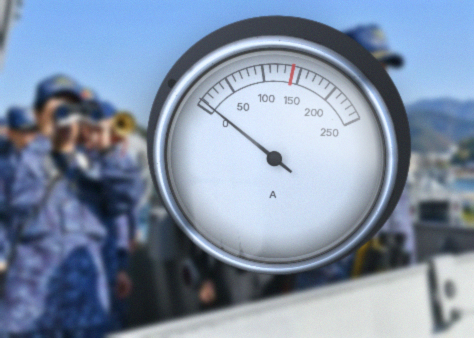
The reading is 10 A
